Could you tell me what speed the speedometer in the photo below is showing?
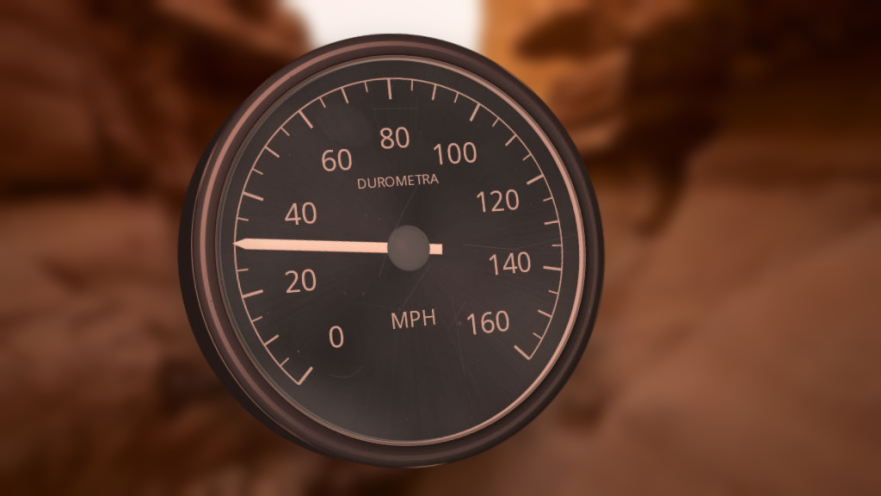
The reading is 30 mph
